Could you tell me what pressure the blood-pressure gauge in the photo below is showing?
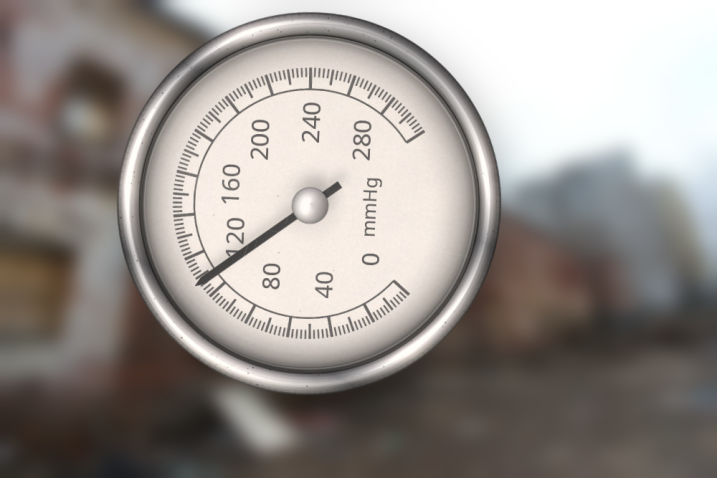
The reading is 108 mmHg
